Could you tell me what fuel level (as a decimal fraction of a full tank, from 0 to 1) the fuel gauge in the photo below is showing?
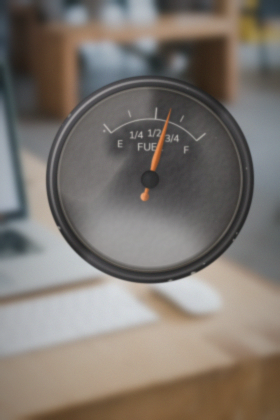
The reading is 0.625
